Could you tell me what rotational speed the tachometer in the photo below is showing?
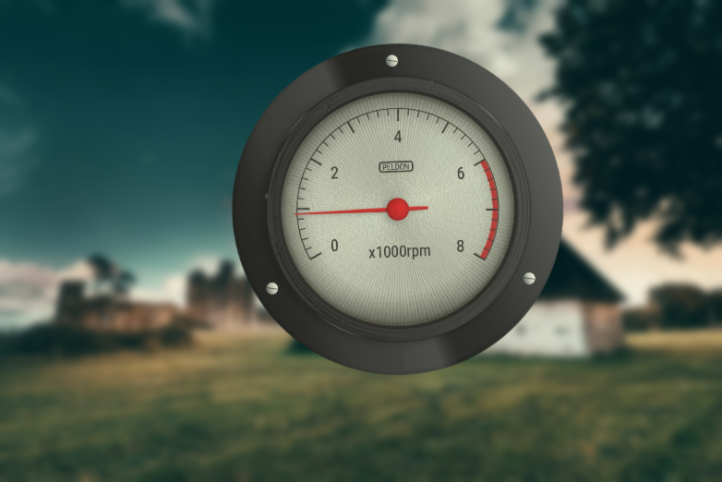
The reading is 900 rpm
